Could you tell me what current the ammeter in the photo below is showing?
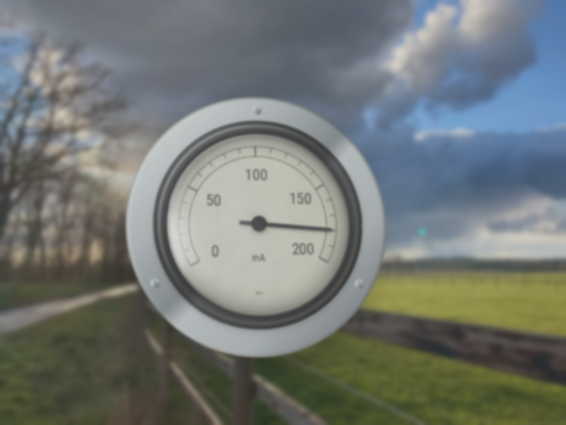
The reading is 180 mA
